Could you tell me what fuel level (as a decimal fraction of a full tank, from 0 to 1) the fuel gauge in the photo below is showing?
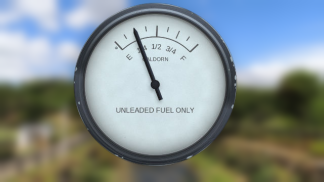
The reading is 0.25
